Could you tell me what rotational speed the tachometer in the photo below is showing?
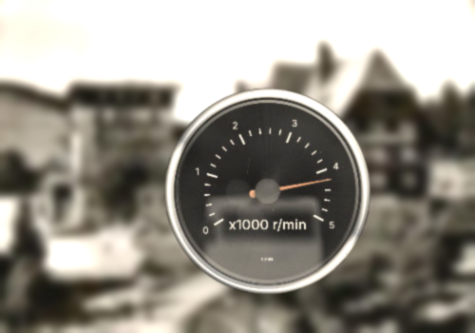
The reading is 4200 rpm
